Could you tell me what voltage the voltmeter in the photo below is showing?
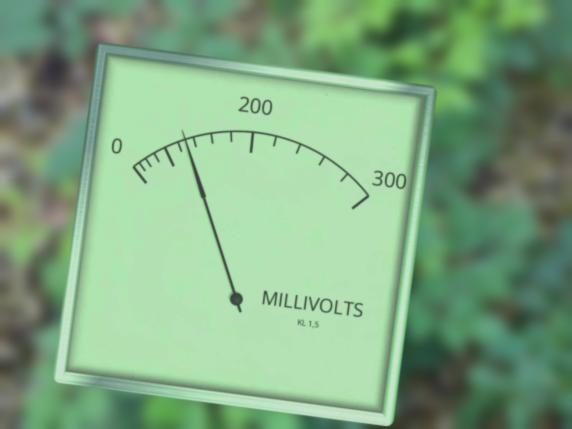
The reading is 130 mV
